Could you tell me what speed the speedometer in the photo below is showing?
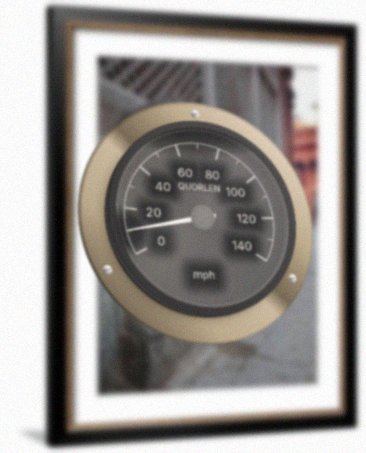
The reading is 10 mph
